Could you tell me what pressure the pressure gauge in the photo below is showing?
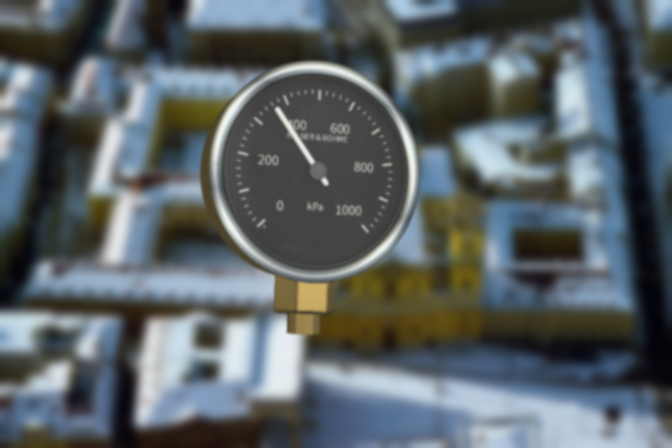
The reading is 360 kPa
